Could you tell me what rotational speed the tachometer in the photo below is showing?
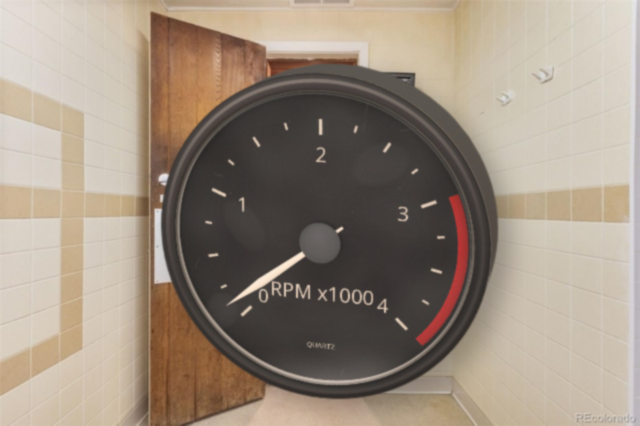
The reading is 125 rpm
